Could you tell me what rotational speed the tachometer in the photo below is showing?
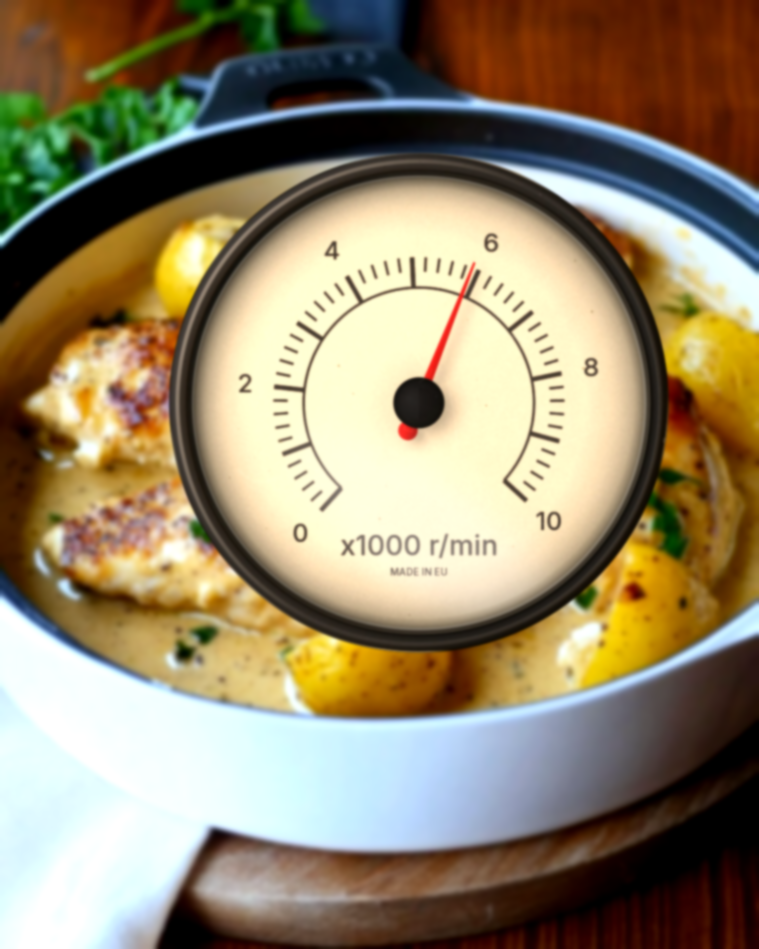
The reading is 5900 rpm
